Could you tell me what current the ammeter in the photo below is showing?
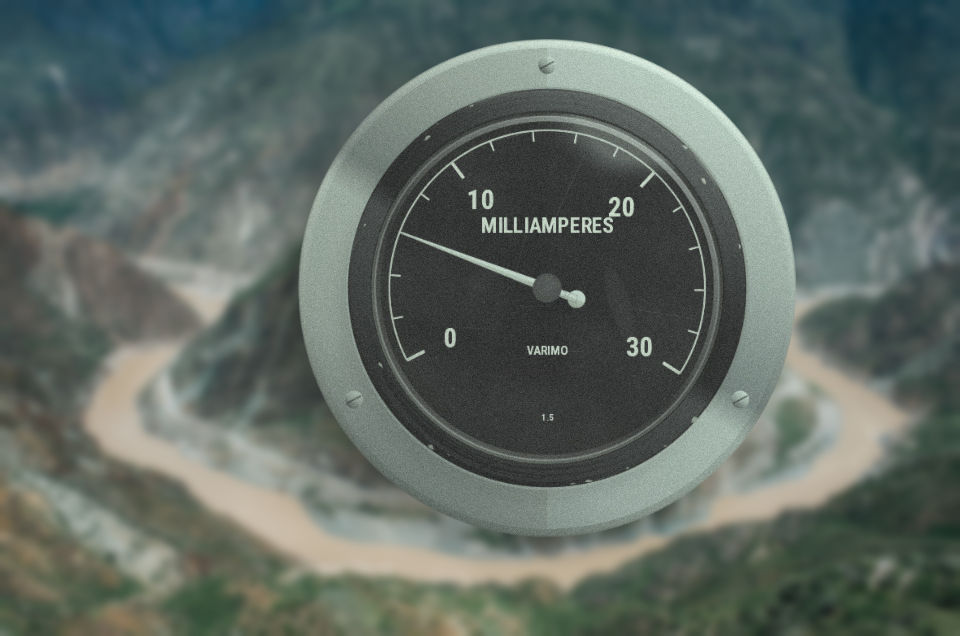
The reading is 6 mA
